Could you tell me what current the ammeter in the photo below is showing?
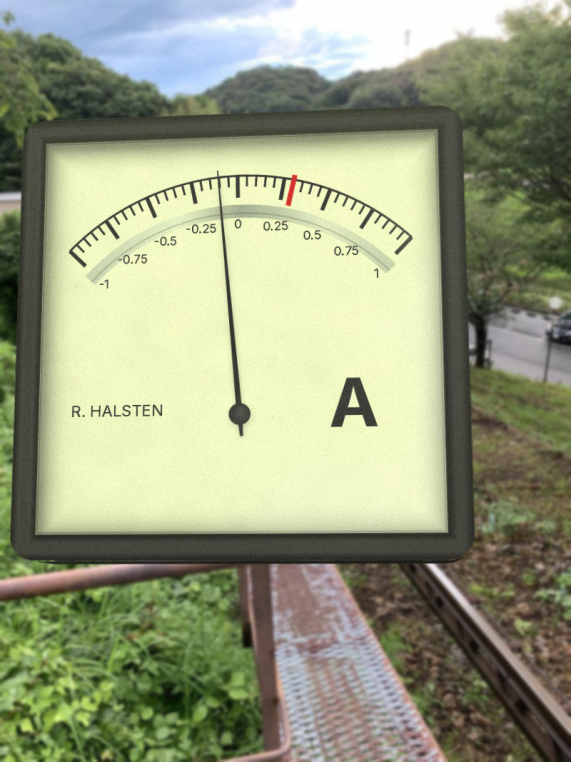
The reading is -0.1 A
